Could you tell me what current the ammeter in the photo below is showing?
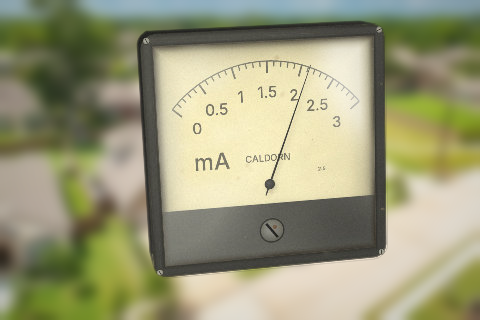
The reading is 2.1 mA
